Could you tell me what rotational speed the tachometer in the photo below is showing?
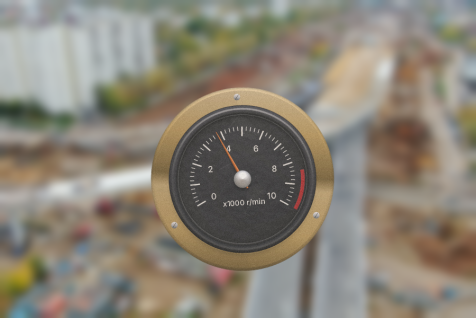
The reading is 3800 rpm
